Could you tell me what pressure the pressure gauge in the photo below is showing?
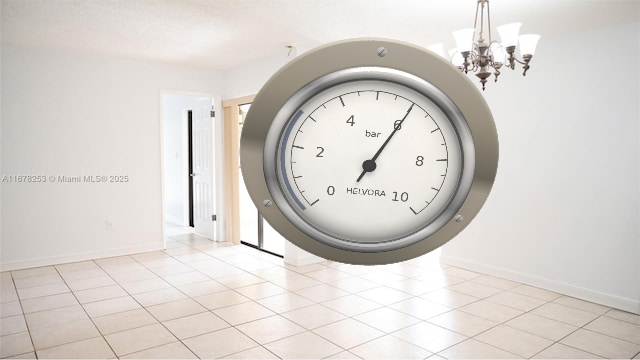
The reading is 6 bar
